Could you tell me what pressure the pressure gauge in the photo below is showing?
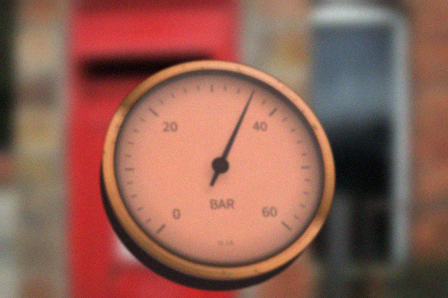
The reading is 36 bar
